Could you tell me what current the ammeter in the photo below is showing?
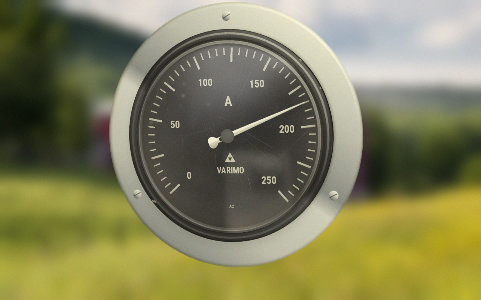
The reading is 185 A
